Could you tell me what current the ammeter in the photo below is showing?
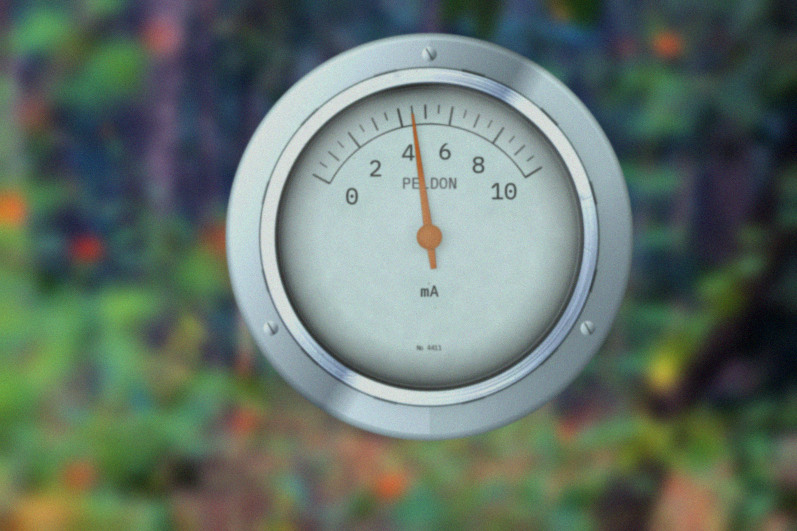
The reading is 4.5 mA
